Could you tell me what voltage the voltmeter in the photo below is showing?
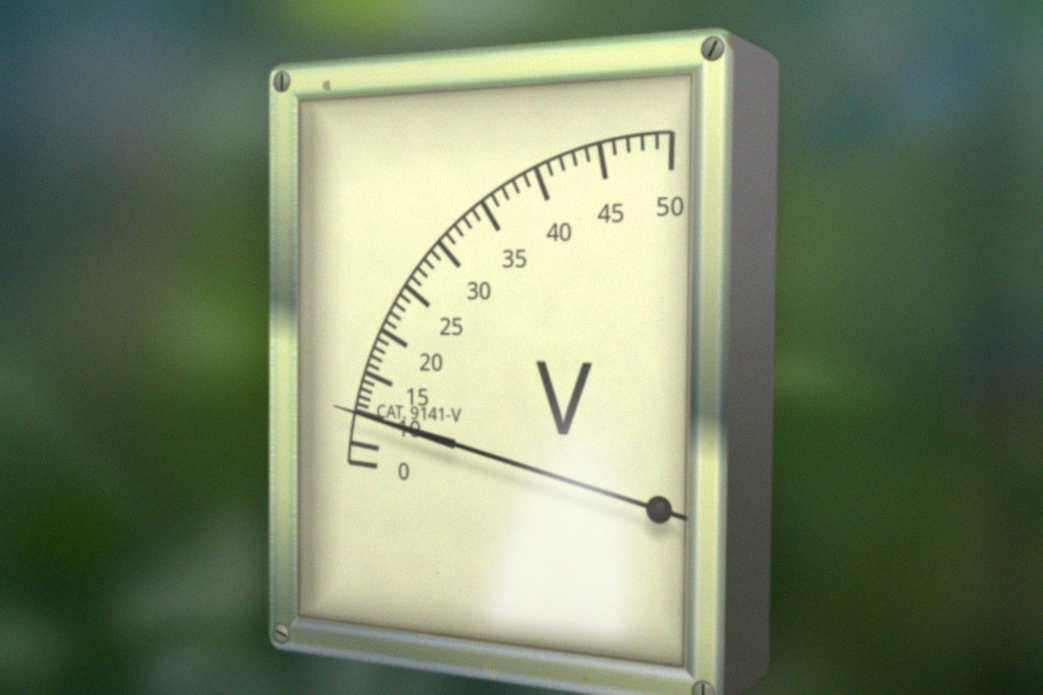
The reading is 10 V
